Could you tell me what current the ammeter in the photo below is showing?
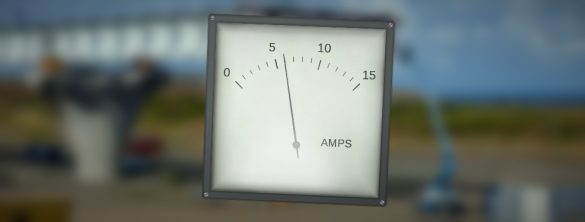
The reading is 6 A
